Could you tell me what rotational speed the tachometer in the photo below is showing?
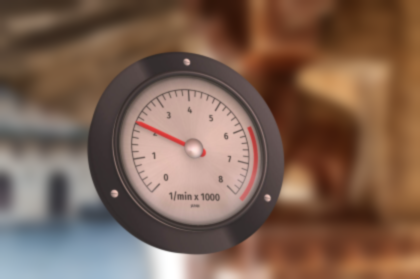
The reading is 2000 rpm
